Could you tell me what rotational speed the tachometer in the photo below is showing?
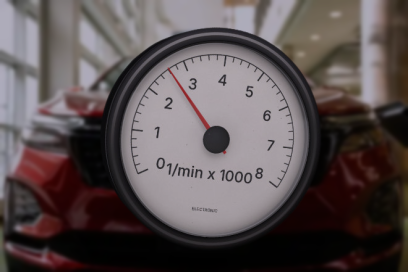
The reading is 2600 rpm
